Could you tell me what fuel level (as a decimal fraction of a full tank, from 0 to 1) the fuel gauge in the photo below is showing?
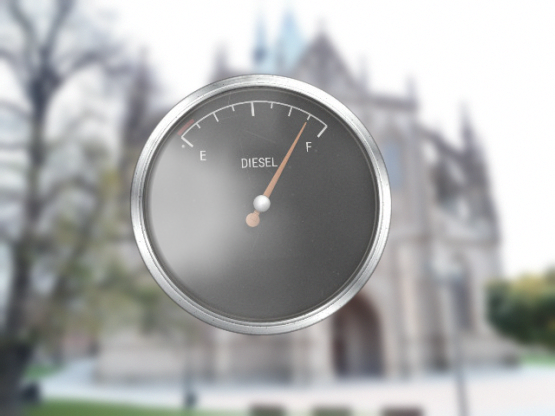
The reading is 0.875
